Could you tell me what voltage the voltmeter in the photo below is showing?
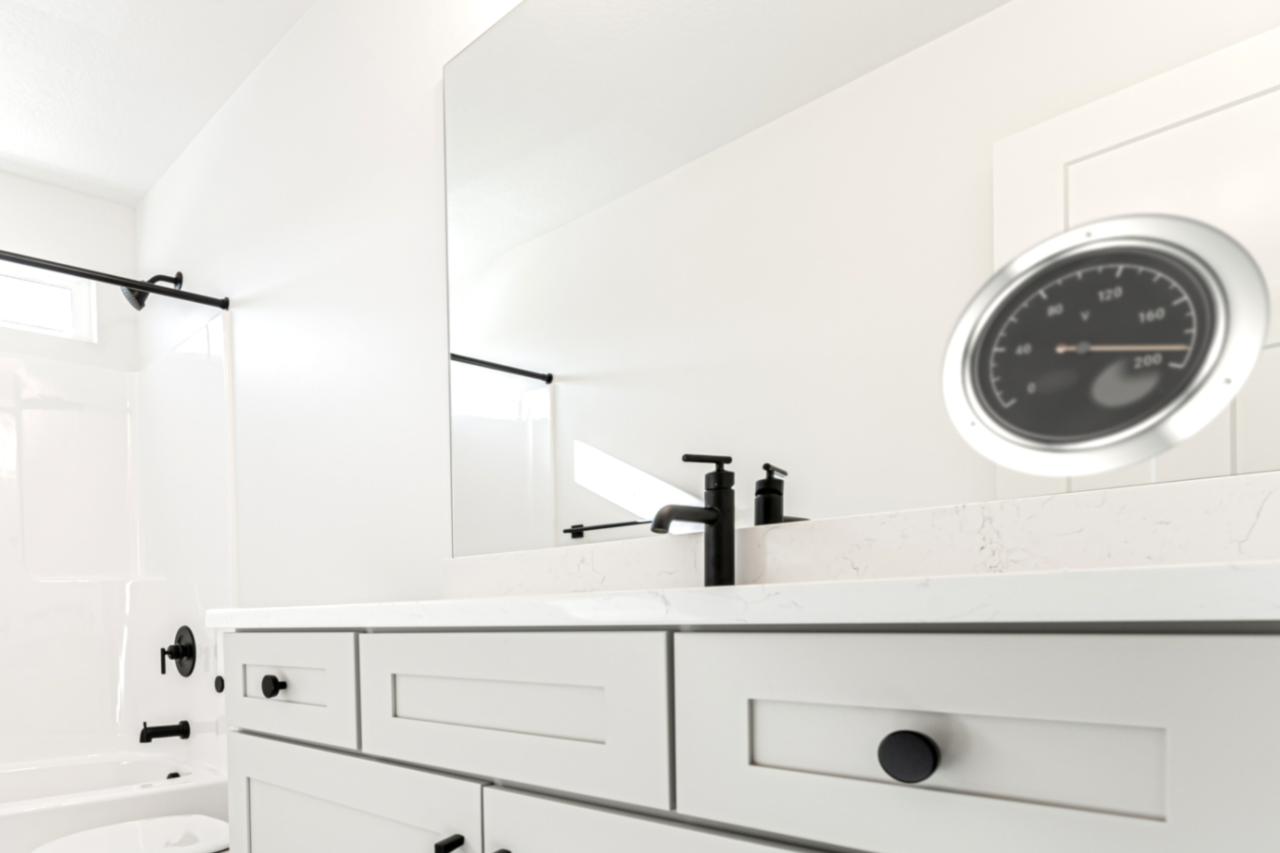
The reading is 190 V
